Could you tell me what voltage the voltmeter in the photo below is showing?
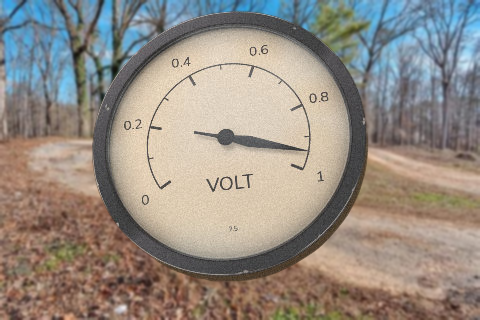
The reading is 0.95 V
